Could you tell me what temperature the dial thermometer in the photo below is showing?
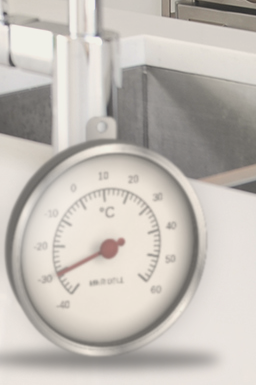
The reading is -30 °C
